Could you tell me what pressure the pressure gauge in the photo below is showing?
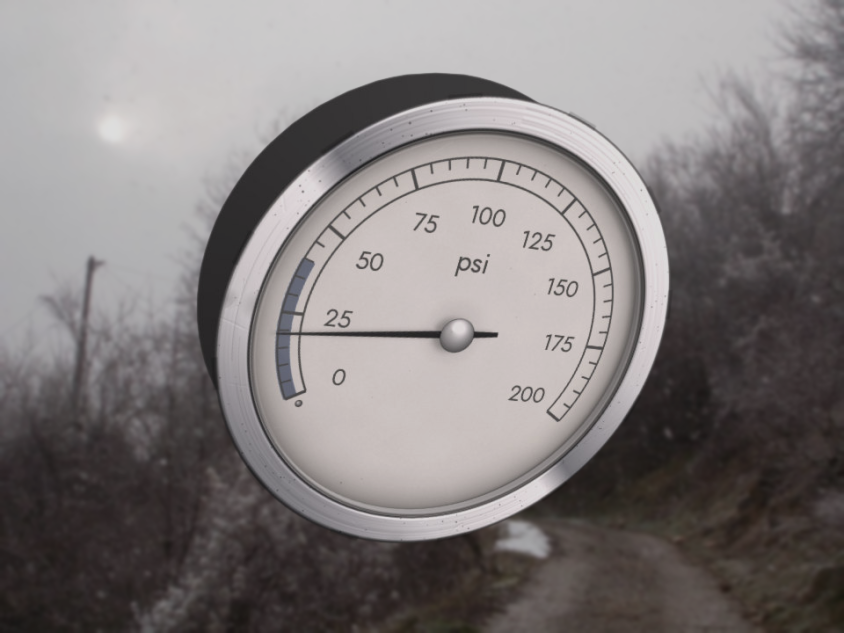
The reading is 20 psi
